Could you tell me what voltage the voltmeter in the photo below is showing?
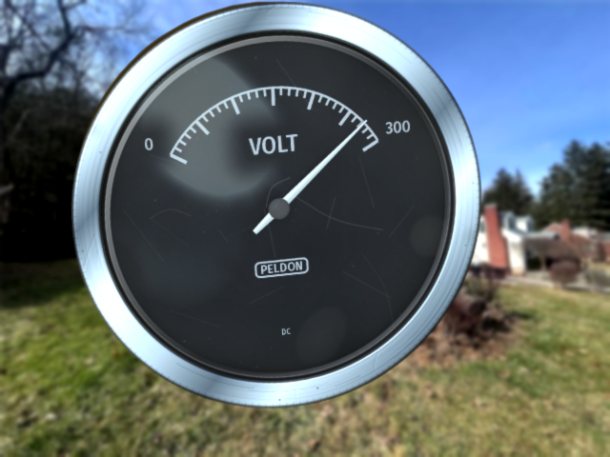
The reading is 270 V
